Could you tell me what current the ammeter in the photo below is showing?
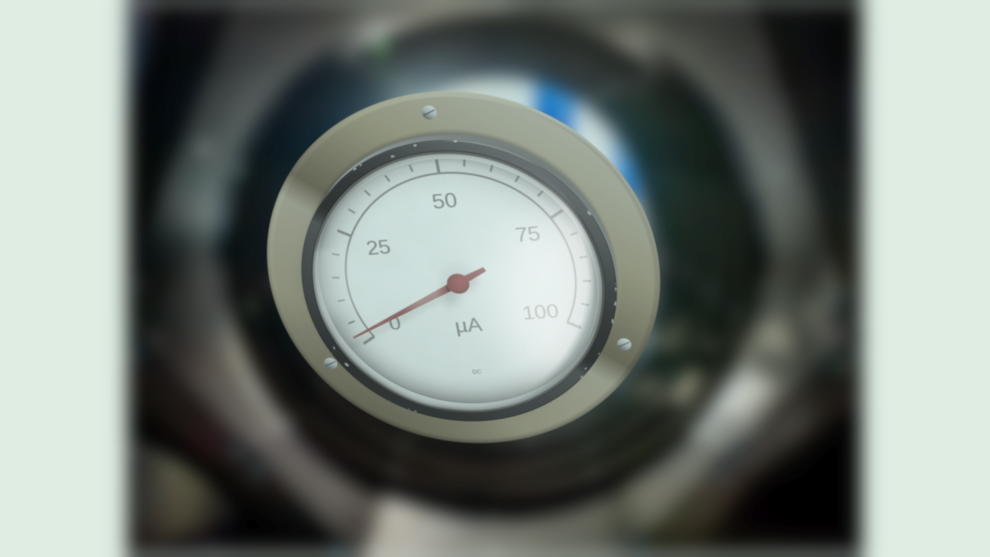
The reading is 2.5 µA
